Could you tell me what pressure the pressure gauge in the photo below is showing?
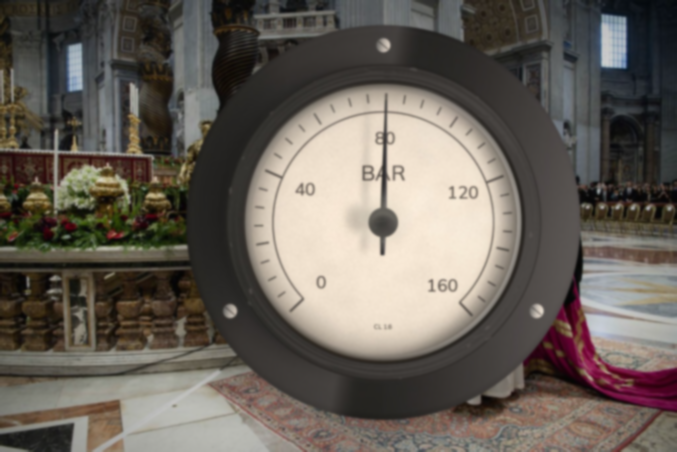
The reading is 80 bar
